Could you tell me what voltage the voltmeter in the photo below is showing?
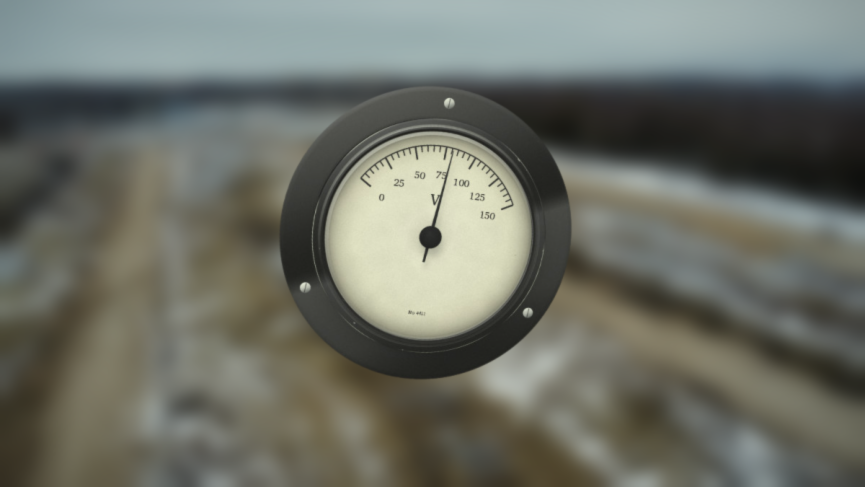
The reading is 80 V
